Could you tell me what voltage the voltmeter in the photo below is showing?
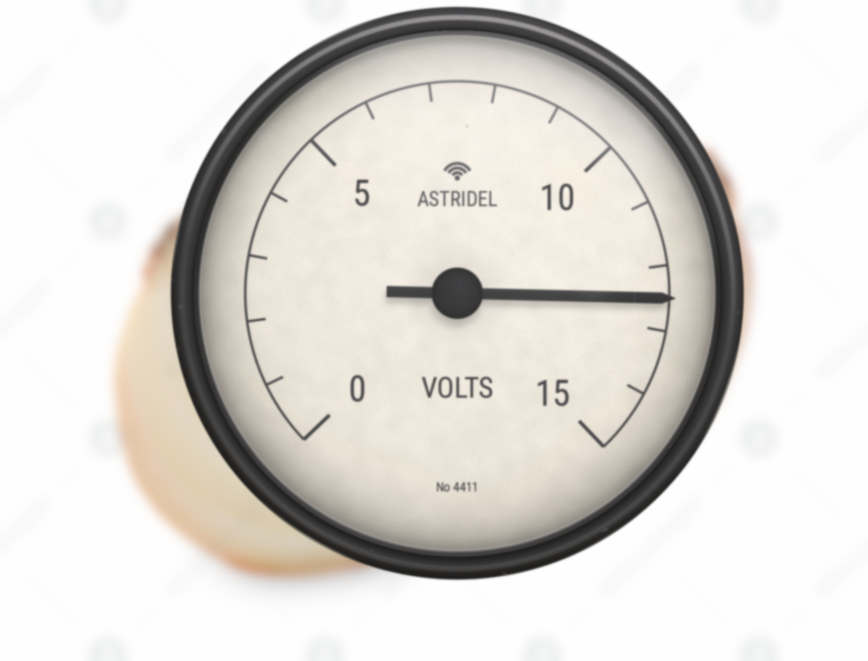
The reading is 12.5 V
